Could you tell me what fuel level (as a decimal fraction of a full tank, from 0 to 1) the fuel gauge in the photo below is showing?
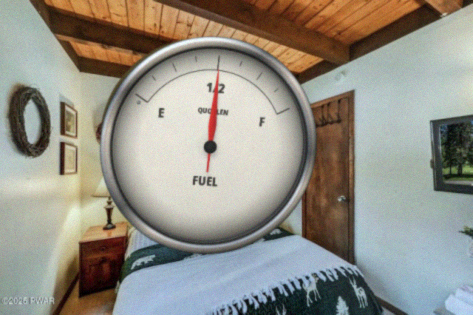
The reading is 0.5
